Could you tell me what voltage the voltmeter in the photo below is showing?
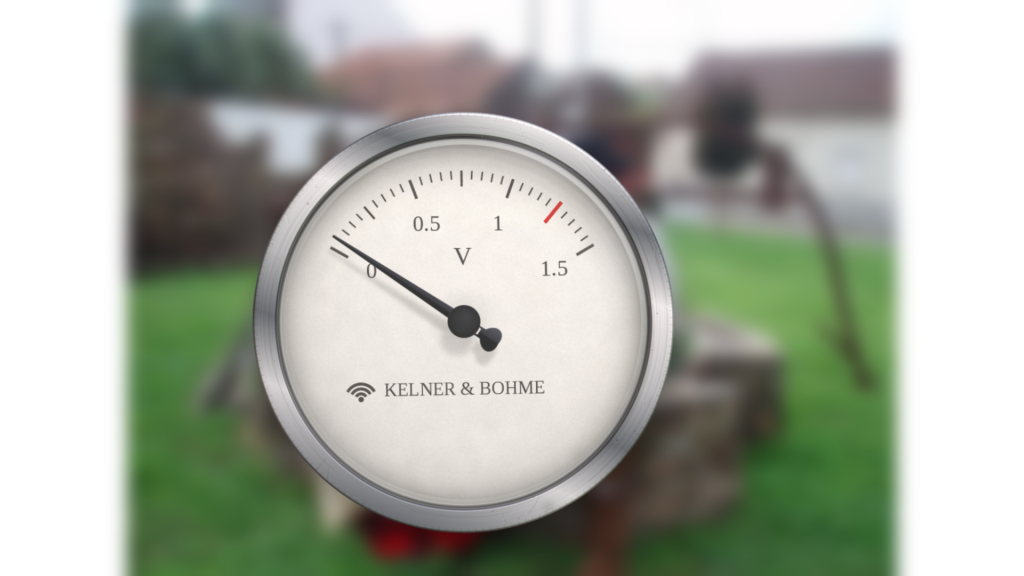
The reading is 0.05 V
